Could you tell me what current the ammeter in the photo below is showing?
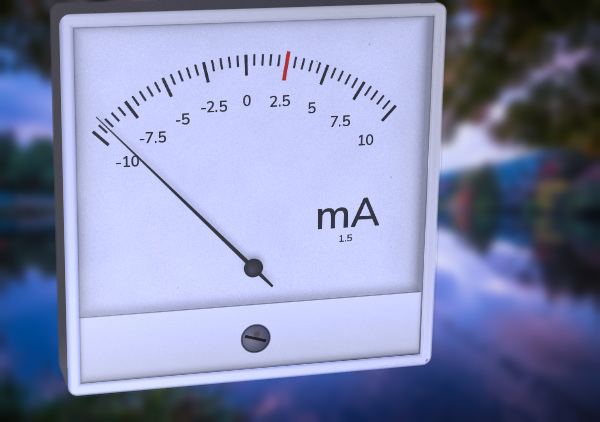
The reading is -9.25 mA
